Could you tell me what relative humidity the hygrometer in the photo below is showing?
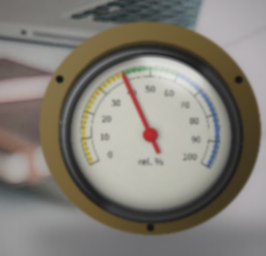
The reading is 40 %
